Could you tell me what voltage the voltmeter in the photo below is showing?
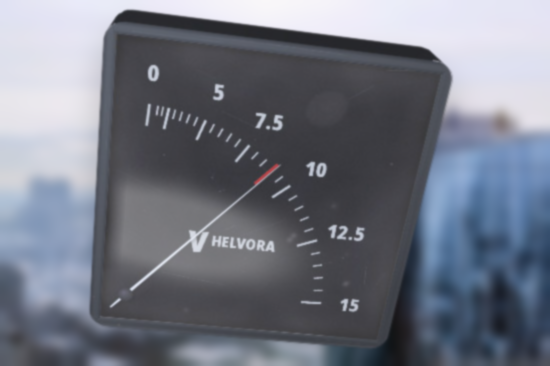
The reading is 9 V
